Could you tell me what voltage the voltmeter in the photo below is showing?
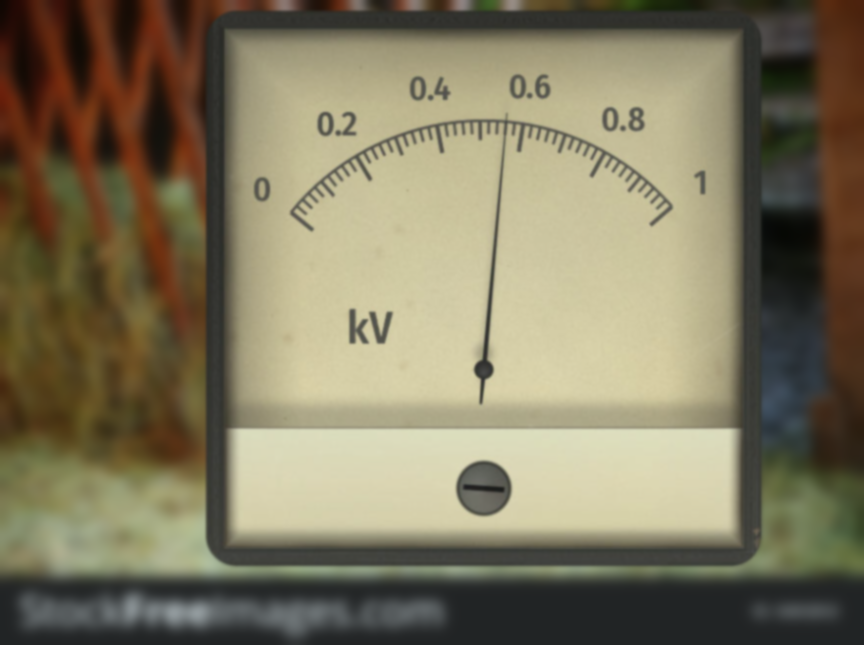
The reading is 0.56 kV
